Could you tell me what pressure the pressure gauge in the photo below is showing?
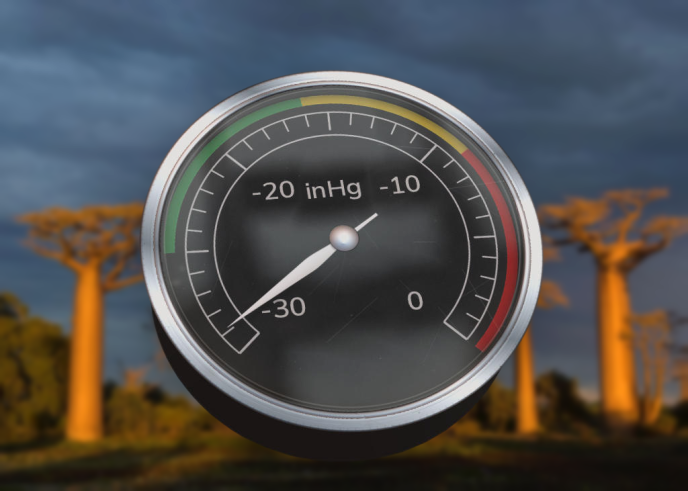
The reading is -29 inHg
